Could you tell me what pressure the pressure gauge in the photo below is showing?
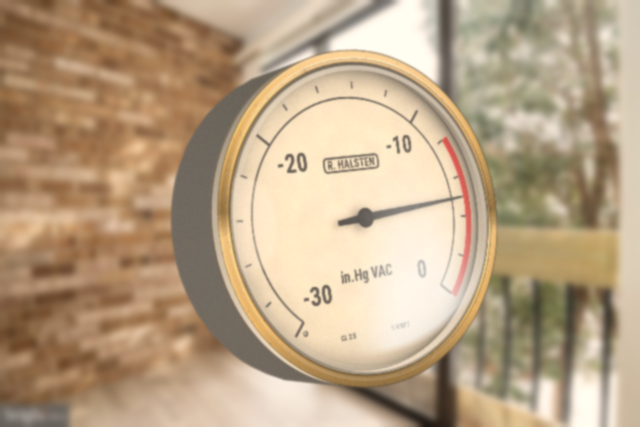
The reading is -5 inHg
